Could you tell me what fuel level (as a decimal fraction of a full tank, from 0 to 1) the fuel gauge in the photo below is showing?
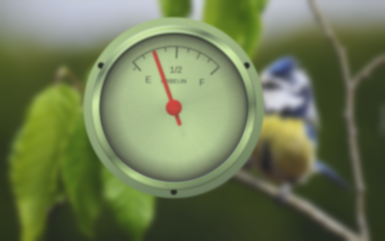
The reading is 0.25
